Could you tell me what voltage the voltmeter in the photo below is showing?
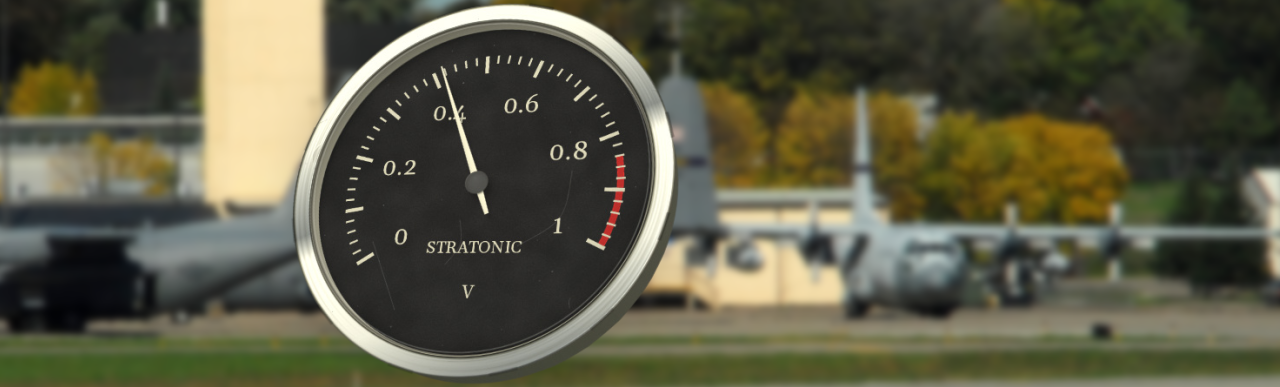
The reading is 0.42 V
